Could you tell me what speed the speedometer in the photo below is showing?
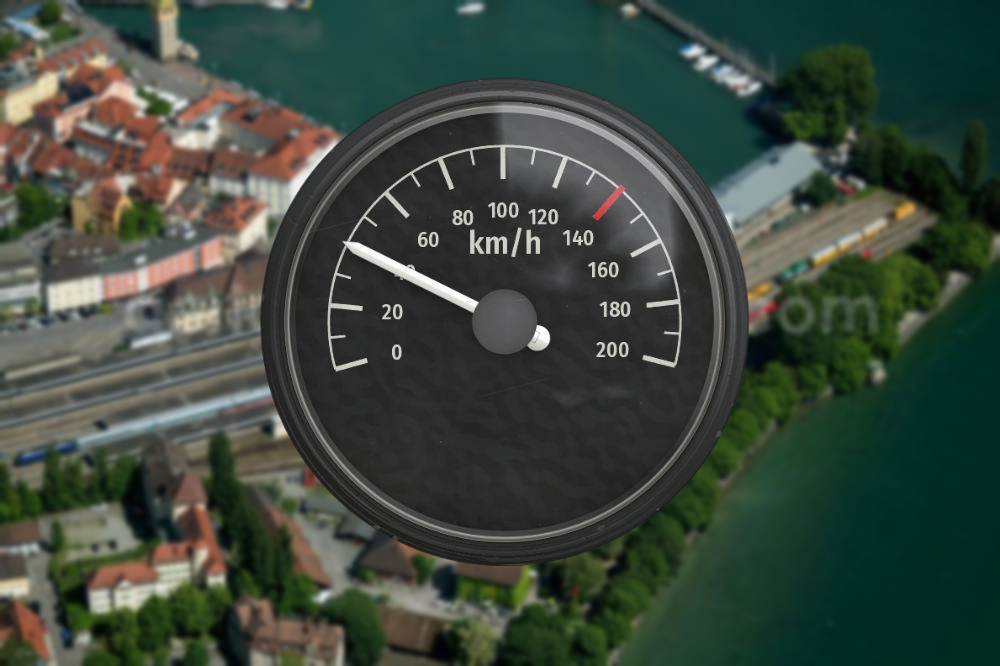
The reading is 40 km/h
